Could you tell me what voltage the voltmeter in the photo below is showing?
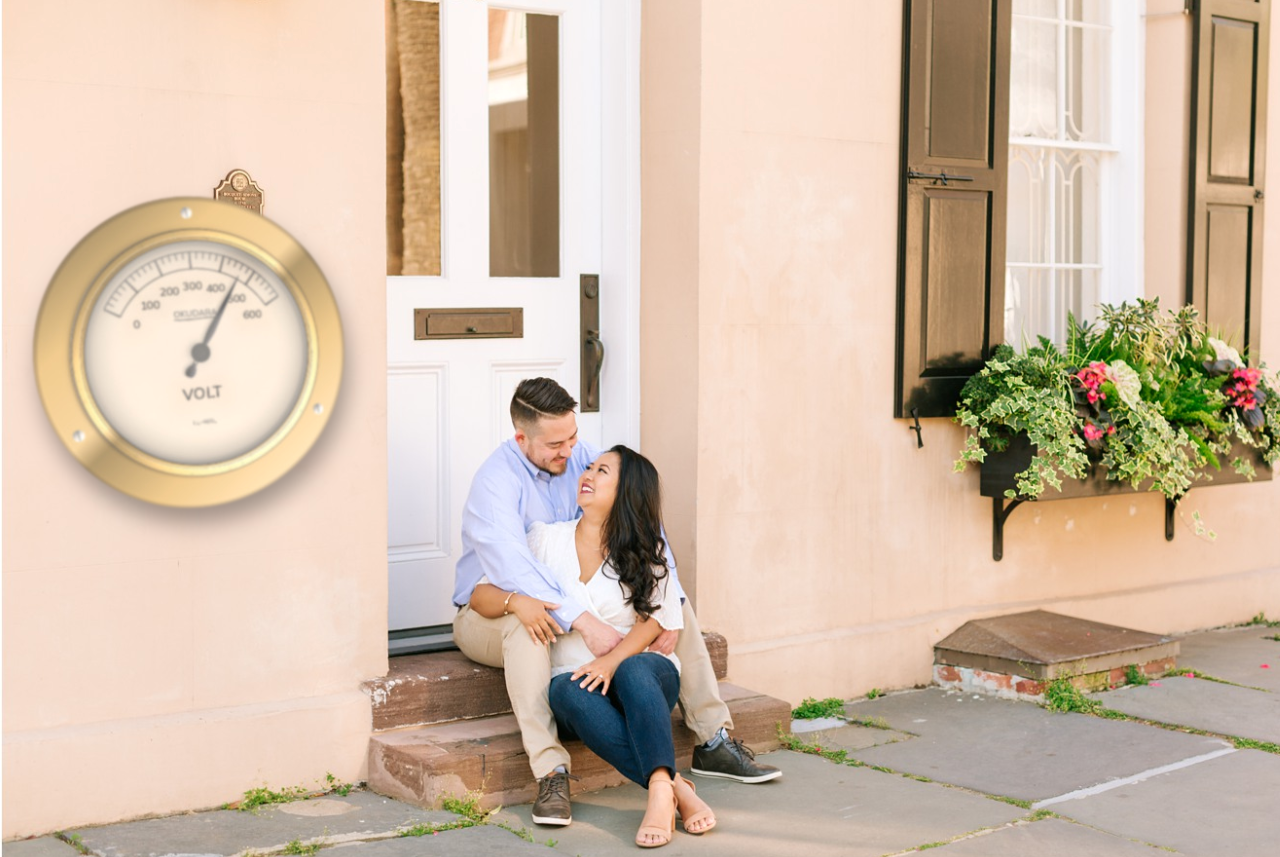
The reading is 460 V
